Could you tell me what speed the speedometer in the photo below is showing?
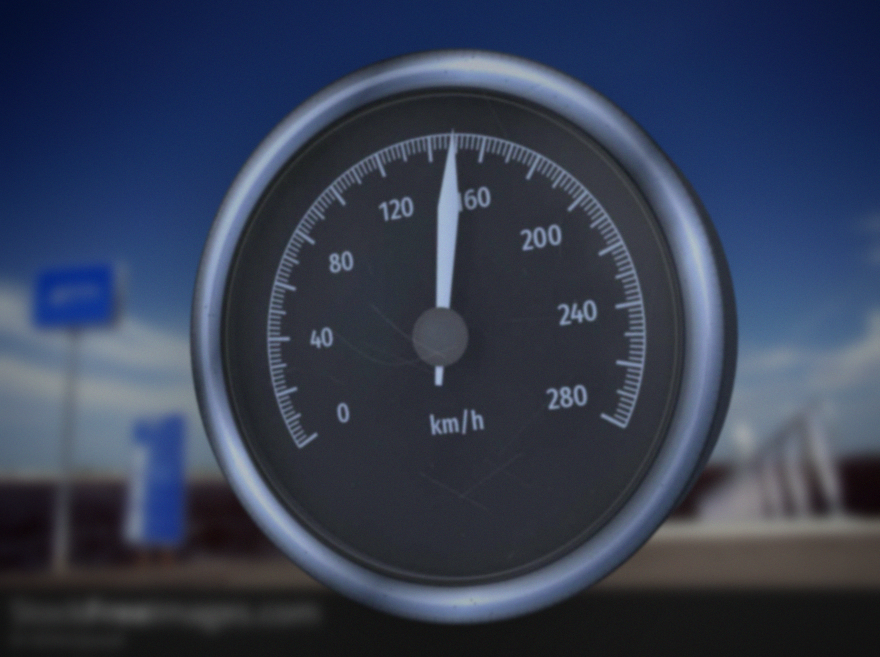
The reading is 150 km/h
